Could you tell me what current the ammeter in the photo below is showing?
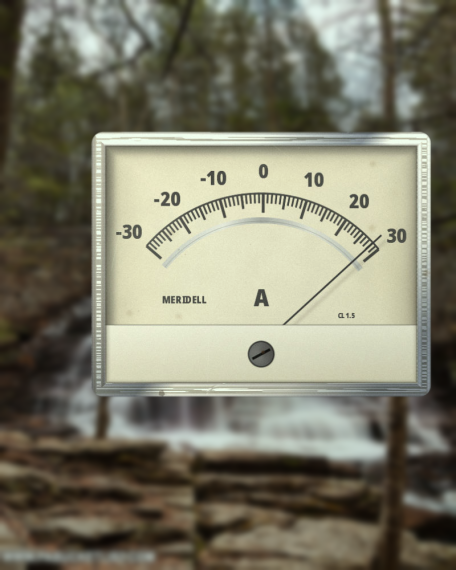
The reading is 28 A
